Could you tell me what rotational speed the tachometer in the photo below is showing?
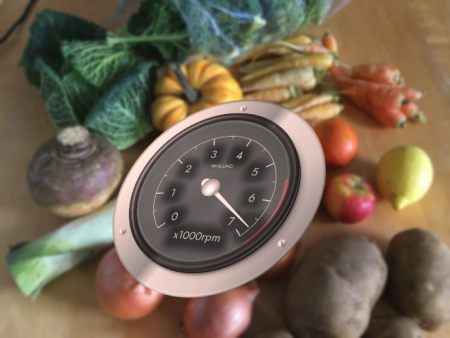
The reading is 6750 rpm
